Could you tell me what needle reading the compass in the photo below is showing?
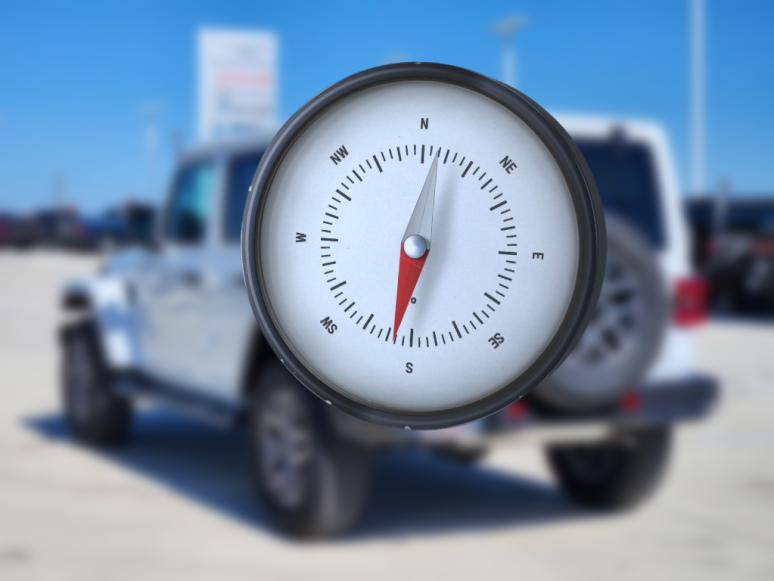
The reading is 190 °
